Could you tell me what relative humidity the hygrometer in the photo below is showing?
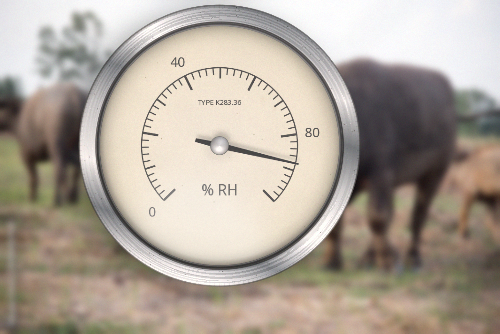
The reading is 88 %
